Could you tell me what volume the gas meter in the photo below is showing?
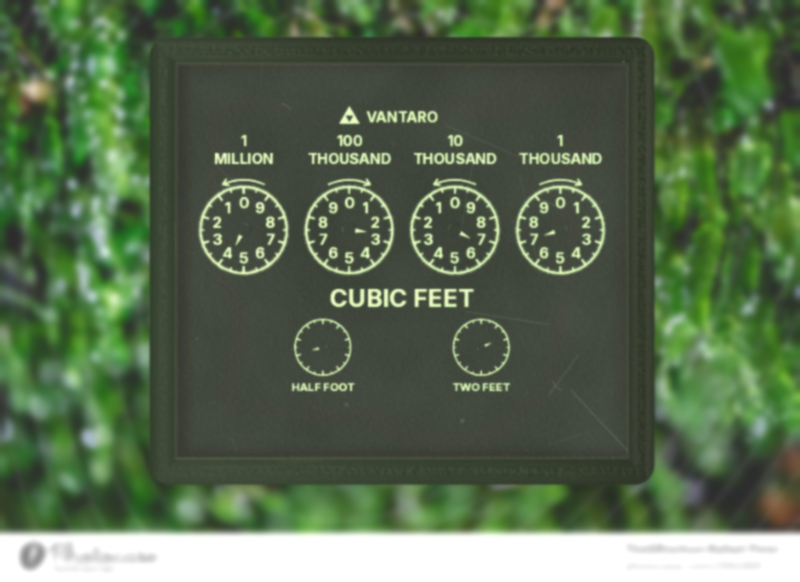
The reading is 426700 ft³
